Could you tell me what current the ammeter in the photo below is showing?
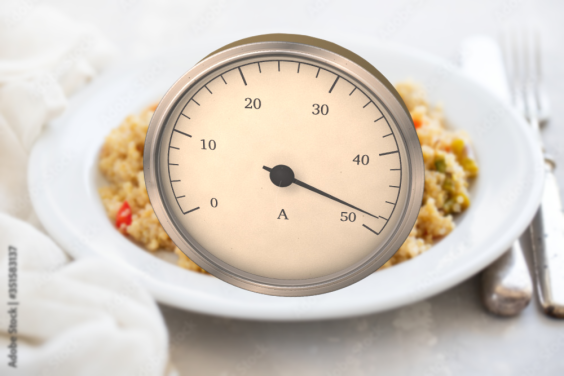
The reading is 48 A
